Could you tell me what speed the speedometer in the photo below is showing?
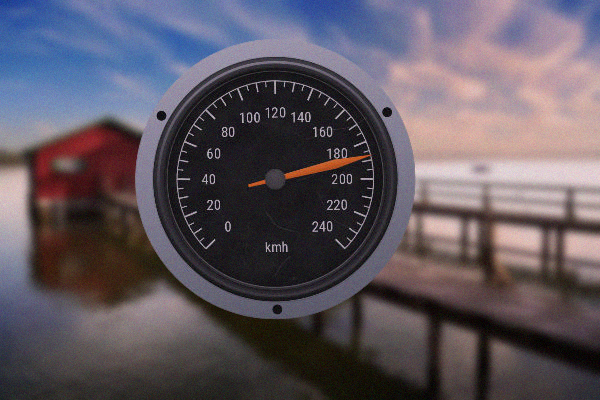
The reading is 187.5 km/h
